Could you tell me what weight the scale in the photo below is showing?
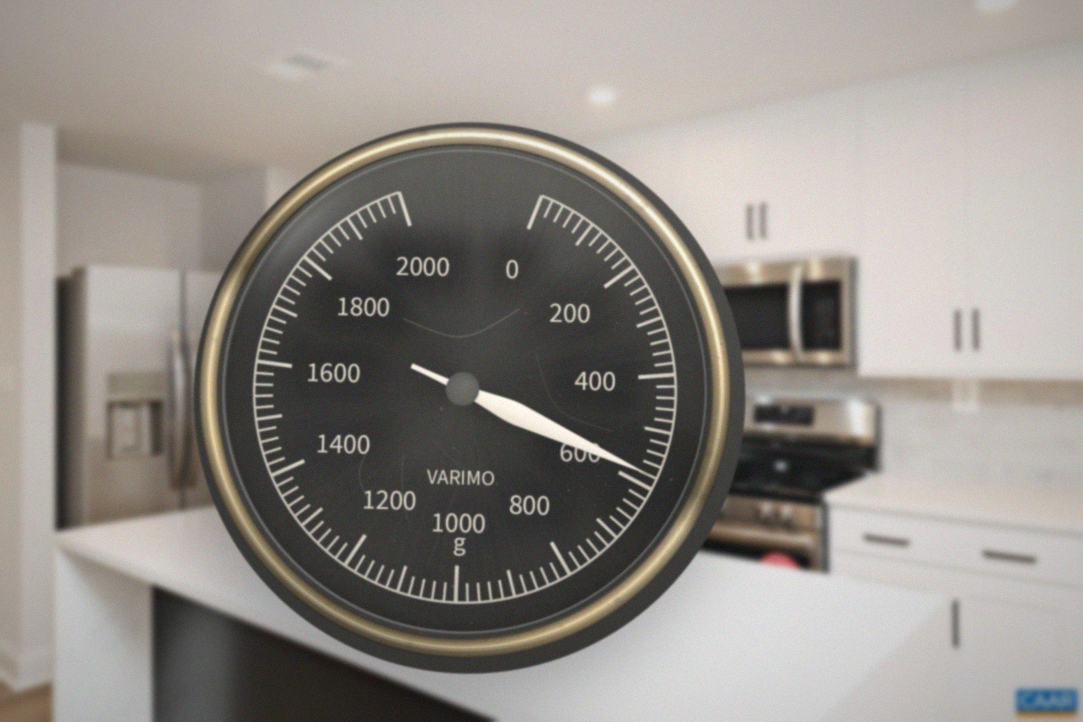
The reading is 580 g
